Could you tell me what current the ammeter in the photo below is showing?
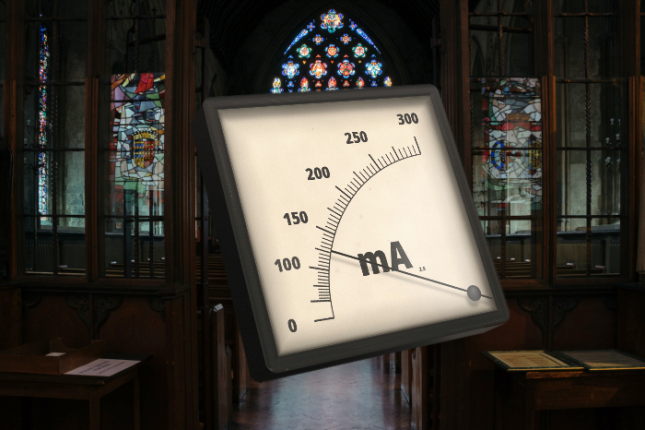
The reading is 125 mA
